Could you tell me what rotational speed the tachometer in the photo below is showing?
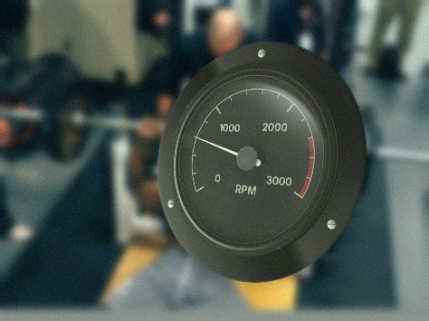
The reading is 600 rpm
